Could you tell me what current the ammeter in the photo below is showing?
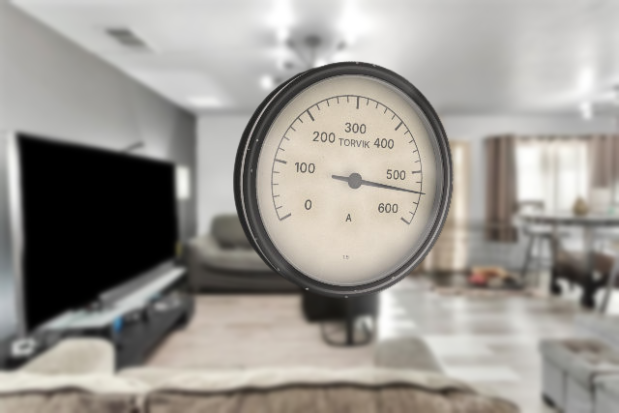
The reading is 540 A
